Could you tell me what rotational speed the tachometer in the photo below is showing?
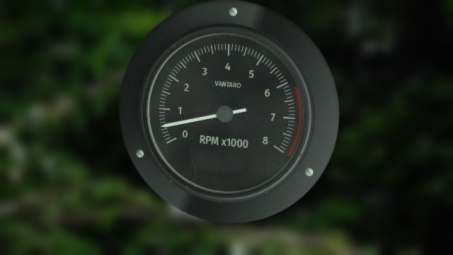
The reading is 500 rpm
